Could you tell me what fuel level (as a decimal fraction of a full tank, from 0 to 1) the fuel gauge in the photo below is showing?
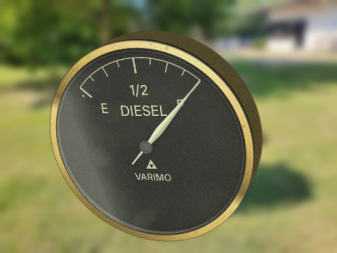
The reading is 1
